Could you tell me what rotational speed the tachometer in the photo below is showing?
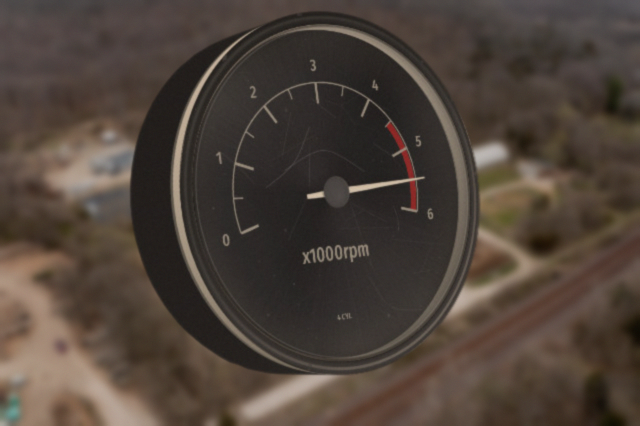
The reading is 5500 rpm
